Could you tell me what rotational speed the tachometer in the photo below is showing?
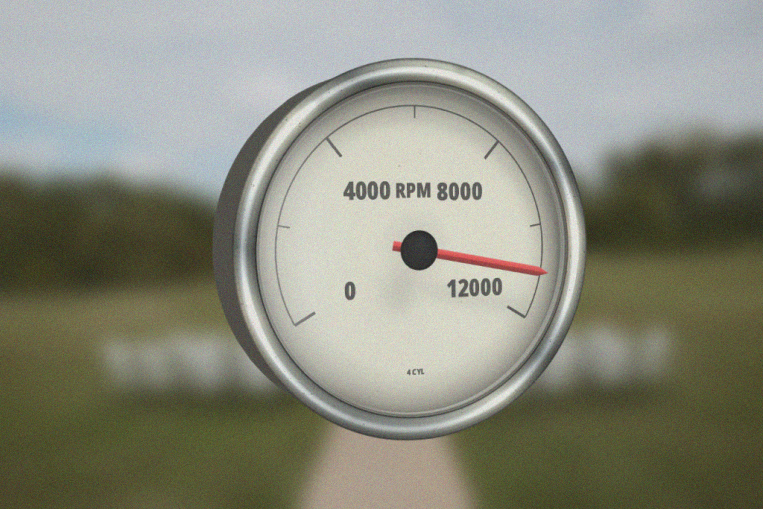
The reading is 11000 rpm
